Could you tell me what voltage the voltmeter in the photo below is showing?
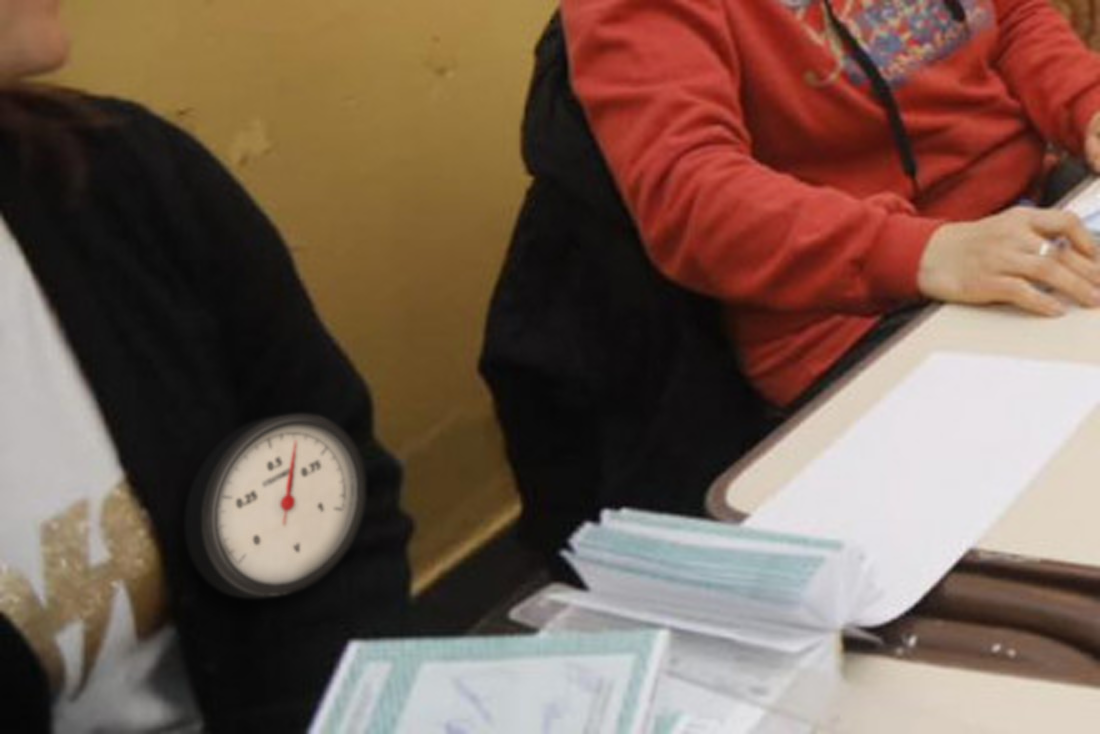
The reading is 0.6 V
